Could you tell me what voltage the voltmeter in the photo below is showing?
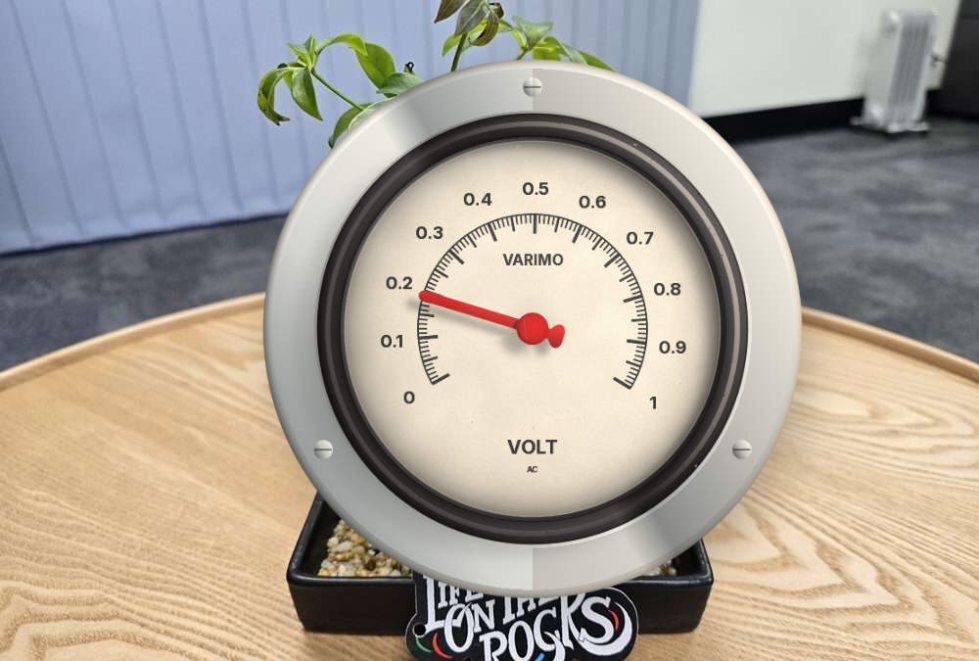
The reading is 0.19 V
